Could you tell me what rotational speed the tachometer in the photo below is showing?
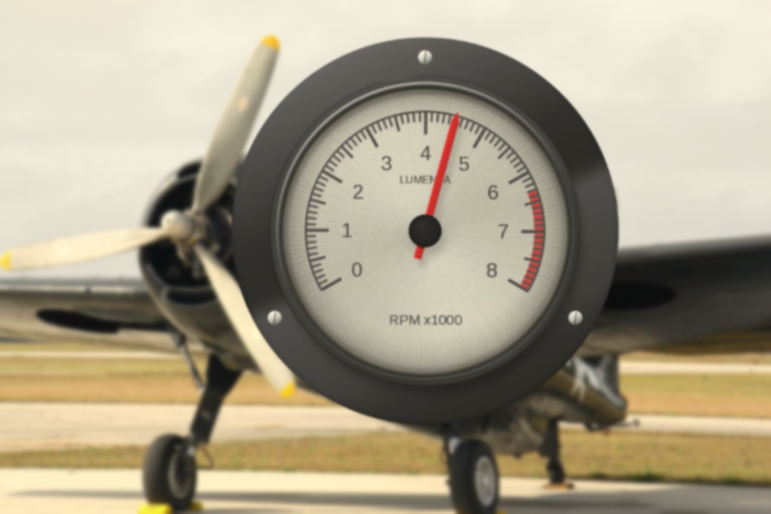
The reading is 4500 rpm
